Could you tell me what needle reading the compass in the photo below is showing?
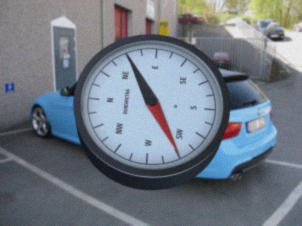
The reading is 240 °
